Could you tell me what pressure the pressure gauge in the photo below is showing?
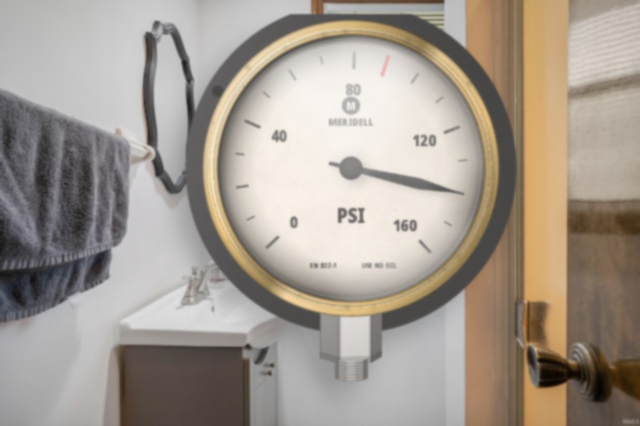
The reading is 140 psi
